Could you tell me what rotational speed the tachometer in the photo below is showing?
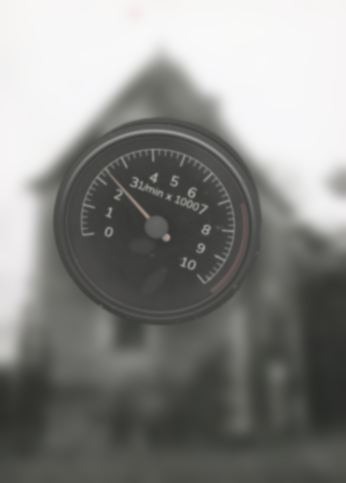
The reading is 2400 rpm
